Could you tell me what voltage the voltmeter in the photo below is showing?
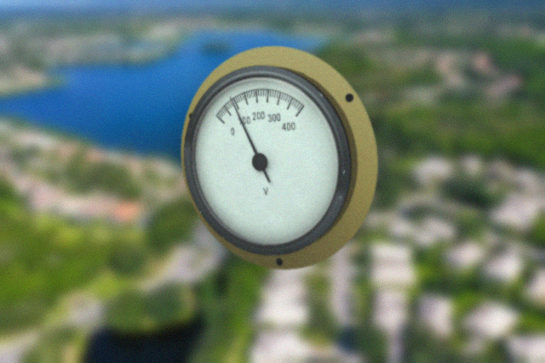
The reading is 100 V
